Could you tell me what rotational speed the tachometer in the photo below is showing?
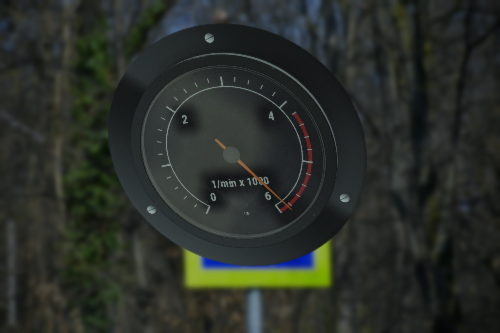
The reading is 5800 rpm
